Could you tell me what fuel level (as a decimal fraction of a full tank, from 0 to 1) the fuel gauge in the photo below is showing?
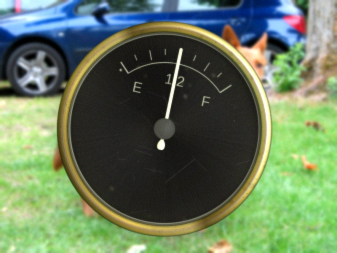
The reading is 0.5
